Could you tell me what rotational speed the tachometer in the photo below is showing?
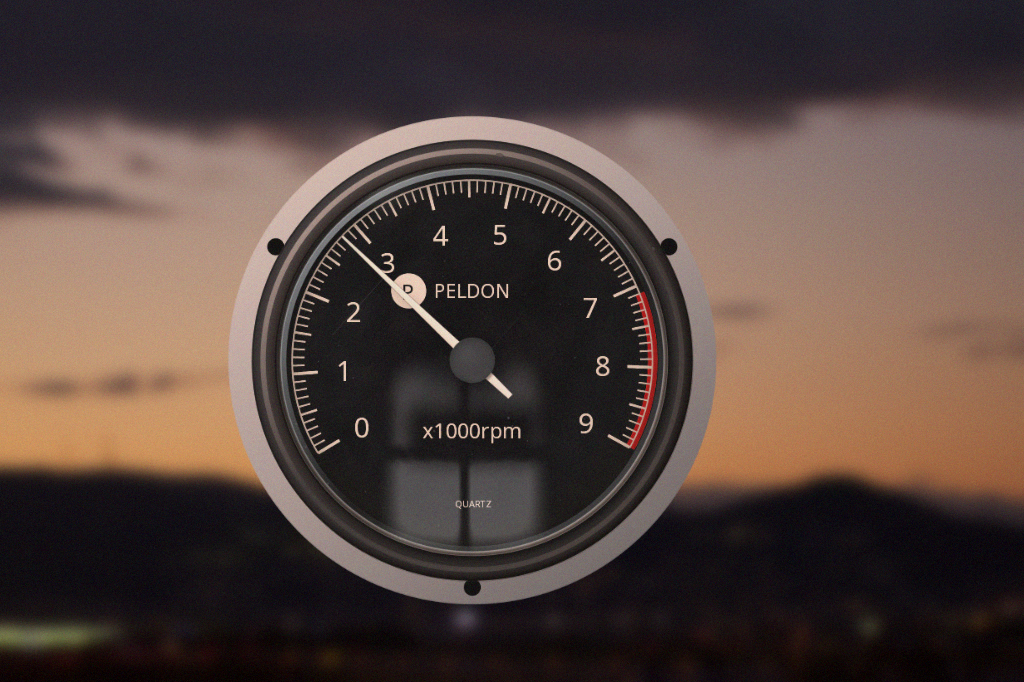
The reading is 2800 rpm
